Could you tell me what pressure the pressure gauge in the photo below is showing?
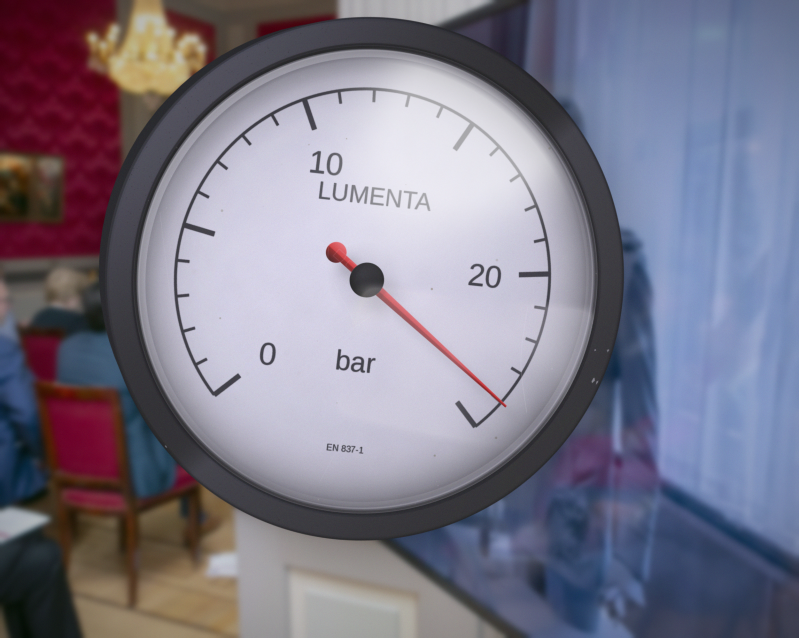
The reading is 24 bar
